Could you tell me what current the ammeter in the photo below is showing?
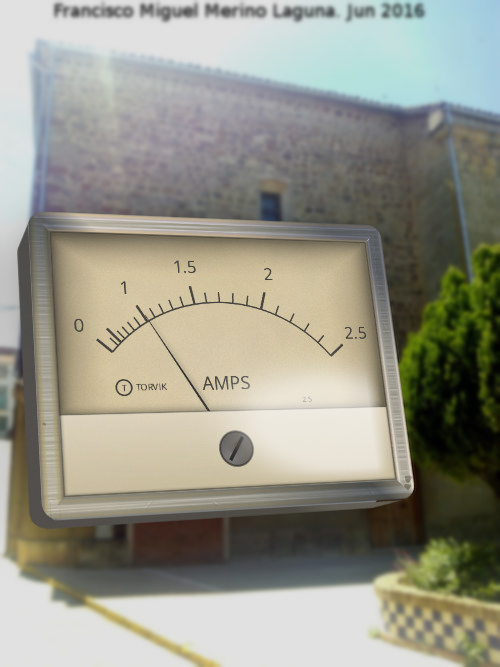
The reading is 1 A
